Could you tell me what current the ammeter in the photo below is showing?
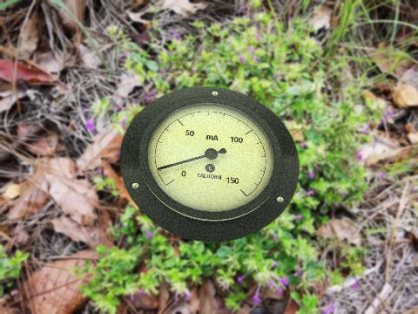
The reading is 10 mA
